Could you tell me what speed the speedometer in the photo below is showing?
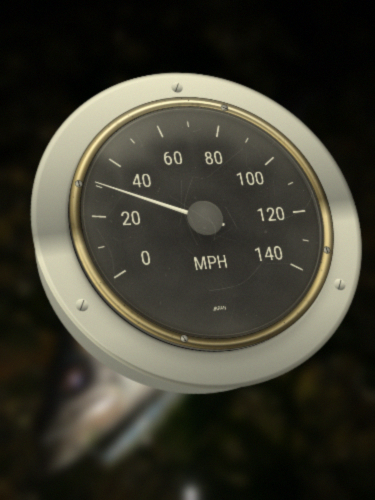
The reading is 30 mph
